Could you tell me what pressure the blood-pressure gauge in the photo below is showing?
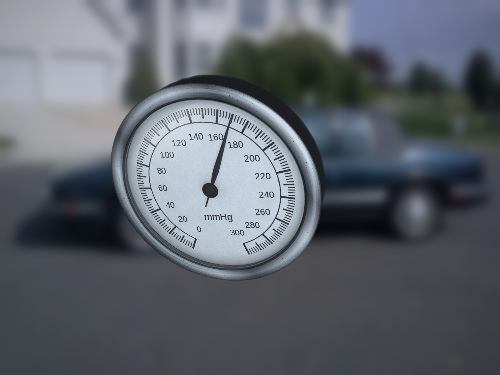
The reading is 170 mmHg
